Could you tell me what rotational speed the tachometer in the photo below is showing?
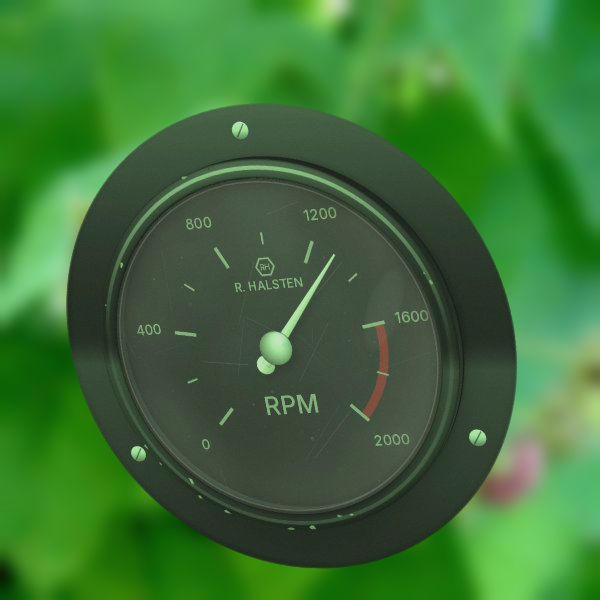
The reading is 1300 rpm
